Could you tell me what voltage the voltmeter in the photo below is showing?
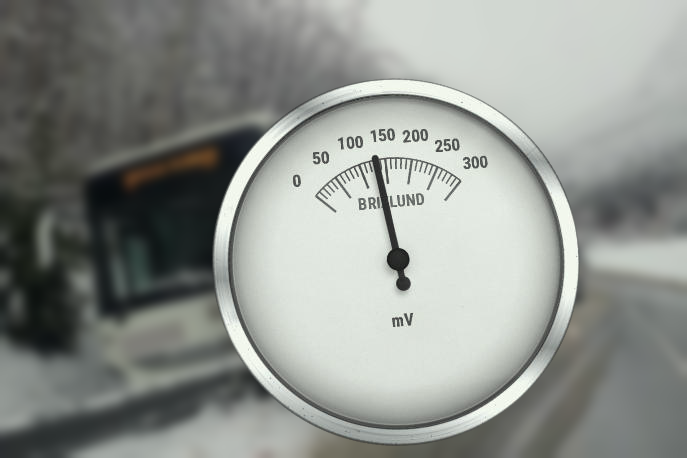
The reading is 130 mV
